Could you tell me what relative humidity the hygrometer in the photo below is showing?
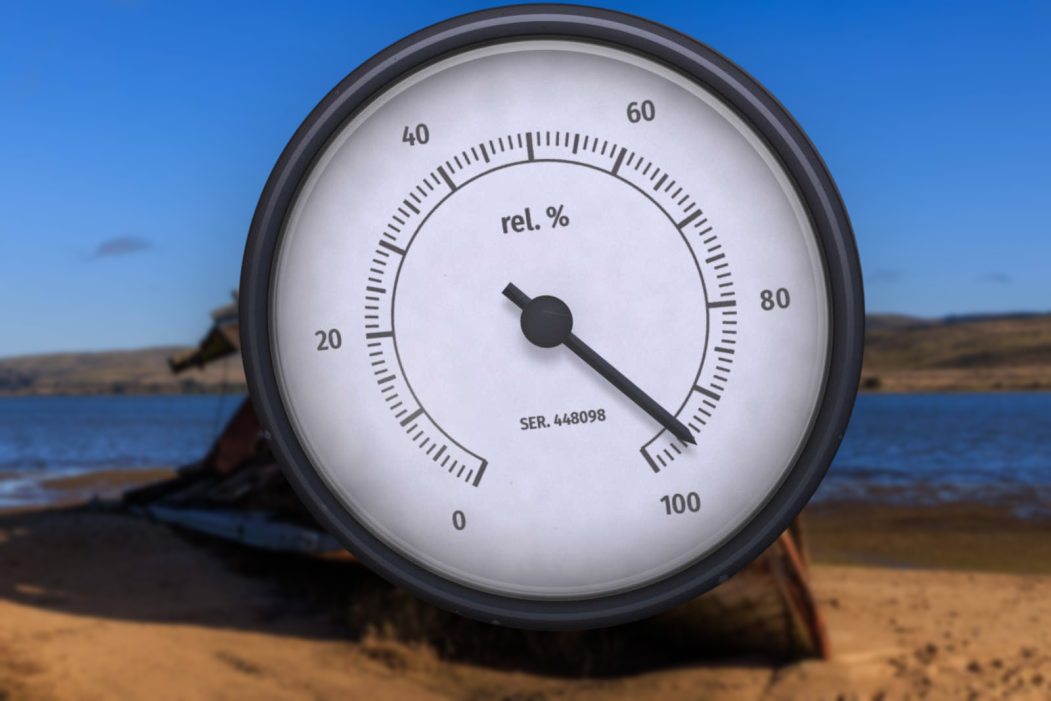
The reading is 95 %
